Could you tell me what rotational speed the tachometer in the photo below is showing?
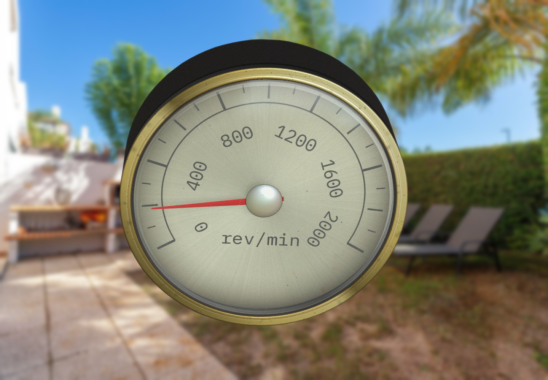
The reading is 200 rpm
